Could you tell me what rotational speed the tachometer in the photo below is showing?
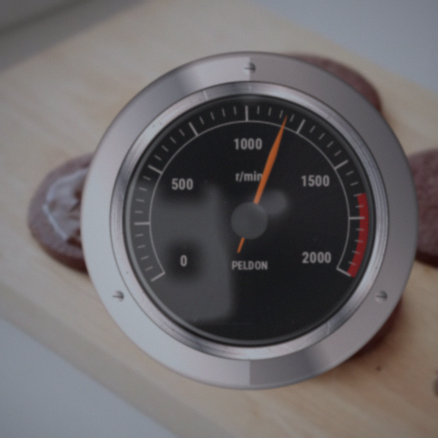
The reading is 1175 rpm
